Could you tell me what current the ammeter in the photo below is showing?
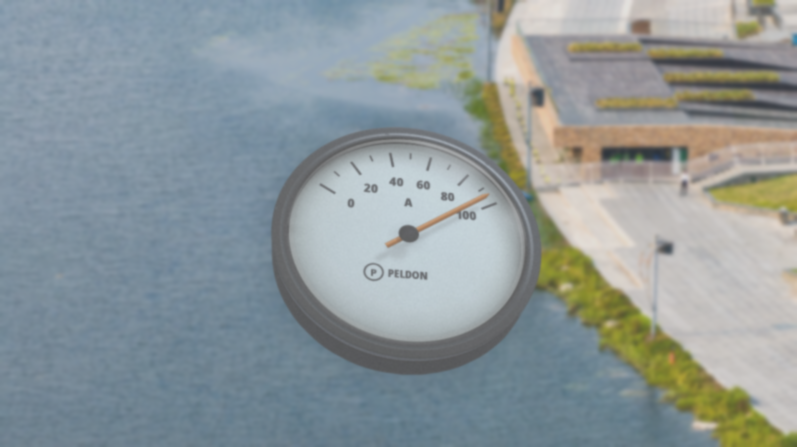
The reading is 95 A
